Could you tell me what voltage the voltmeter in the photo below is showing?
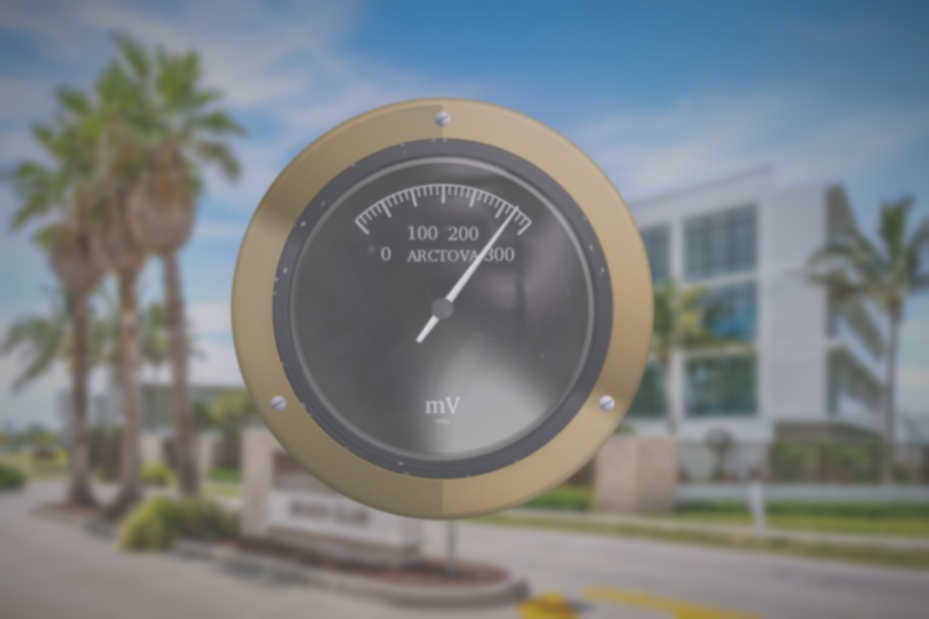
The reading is 270 mV
